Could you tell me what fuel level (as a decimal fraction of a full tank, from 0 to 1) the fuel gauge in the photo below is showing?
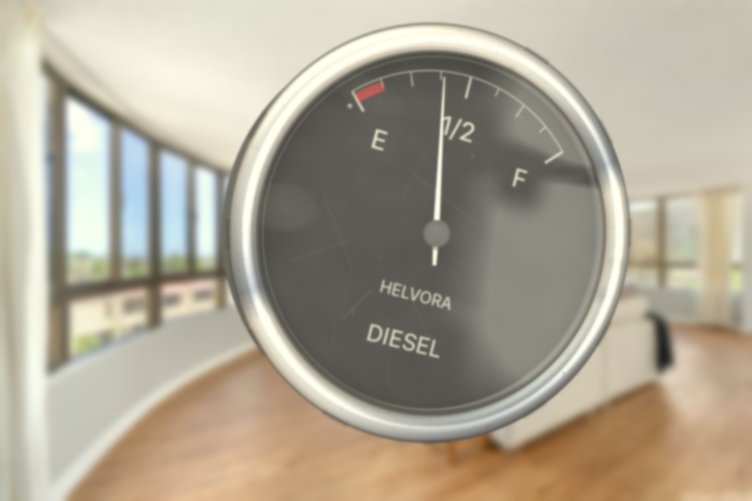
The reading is 0.375
